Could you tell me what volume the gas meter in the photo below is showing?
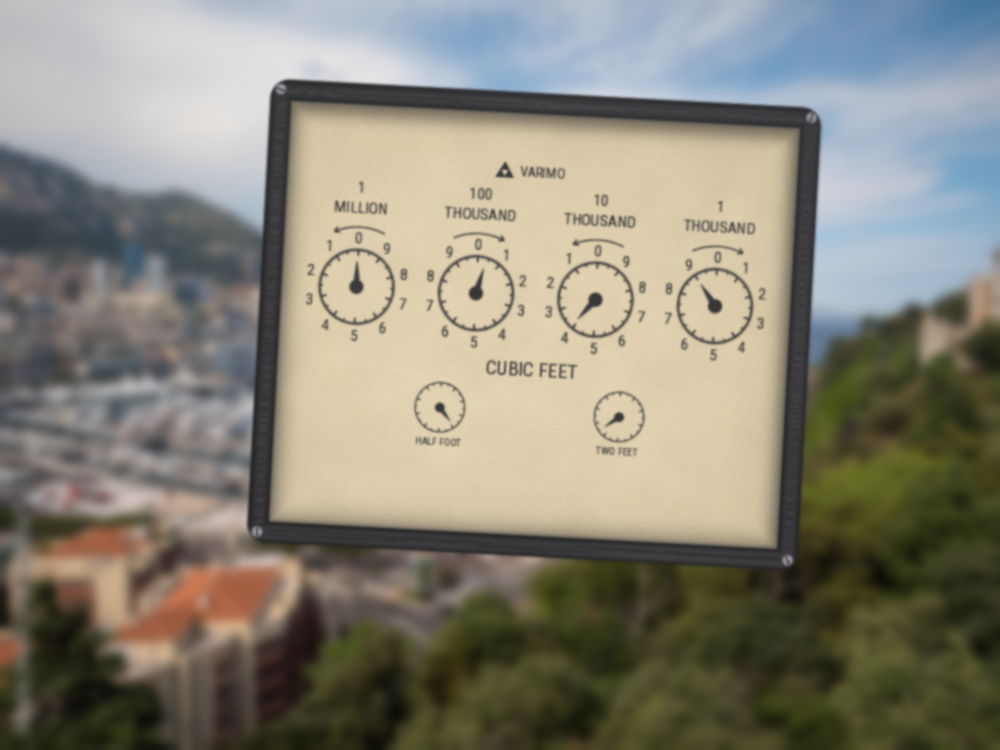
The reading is 3900 ft³
